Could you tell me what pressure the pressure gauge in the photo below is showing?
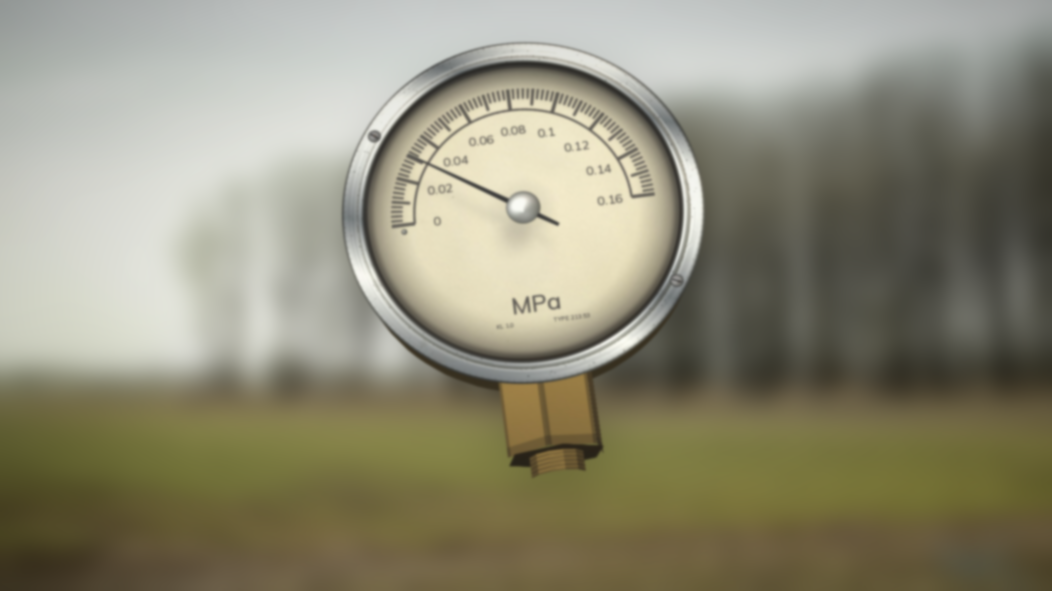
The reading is 0.03 MPa
